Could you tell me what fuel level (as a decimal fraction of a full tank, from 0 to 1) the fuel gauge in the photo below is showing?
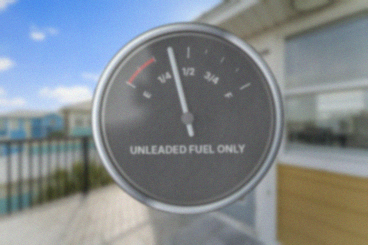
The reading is 0.375
